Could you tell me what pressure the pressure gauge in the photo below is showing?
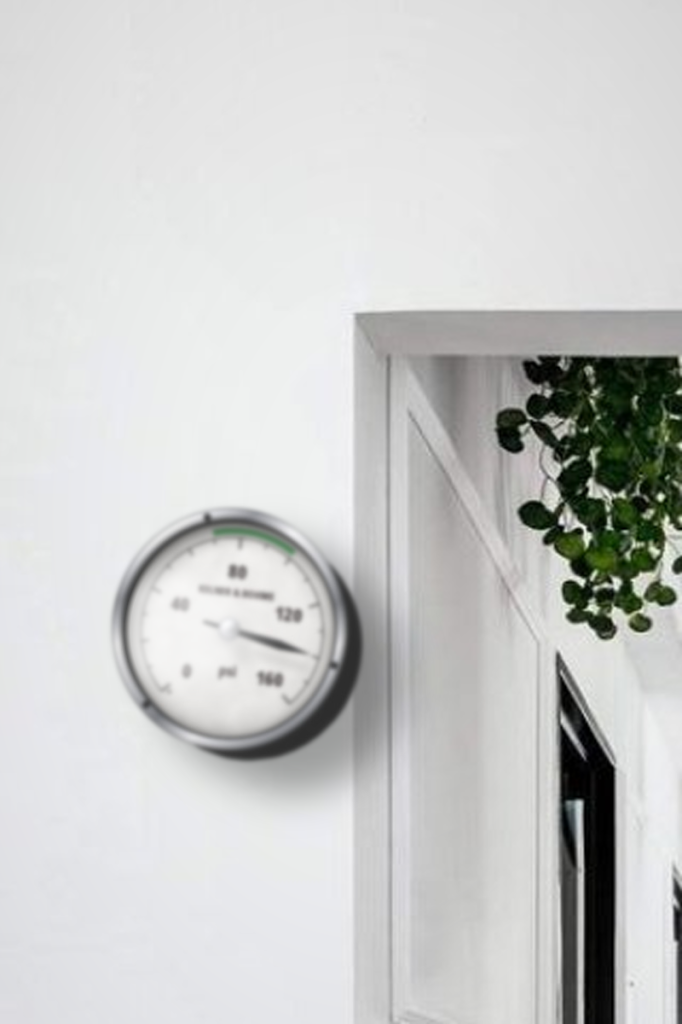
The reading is 140 psi
